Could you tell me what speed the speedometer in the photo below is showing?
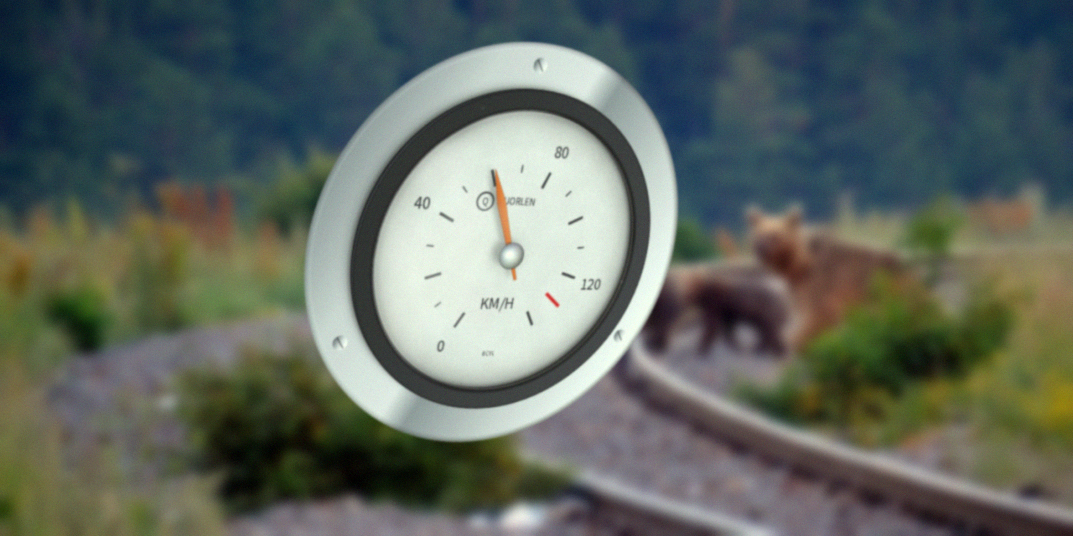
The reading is 60 km/h
